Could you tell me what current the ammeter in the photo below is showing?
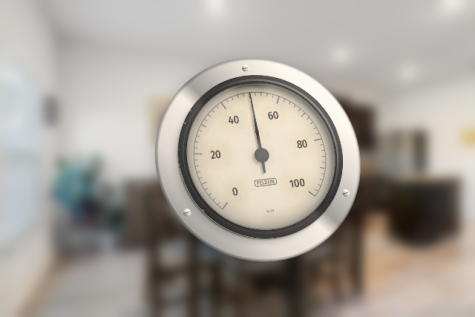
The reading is 50 A
